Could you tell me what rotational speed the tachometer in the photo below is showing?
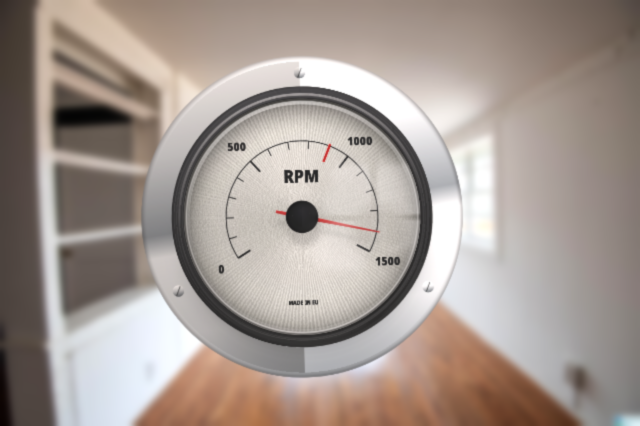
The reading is 1400 rpm
